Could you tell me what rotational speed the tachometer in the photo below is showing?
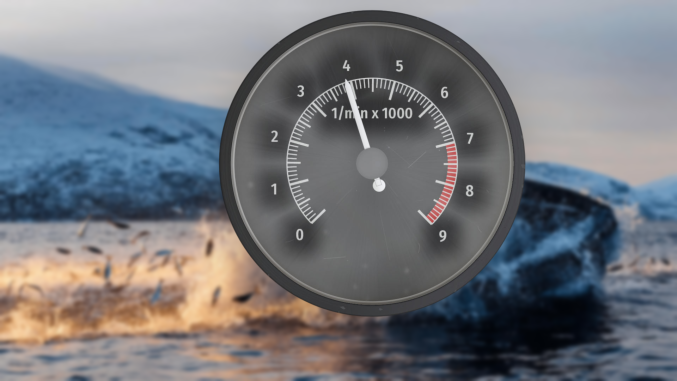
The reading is 3900 rpm
